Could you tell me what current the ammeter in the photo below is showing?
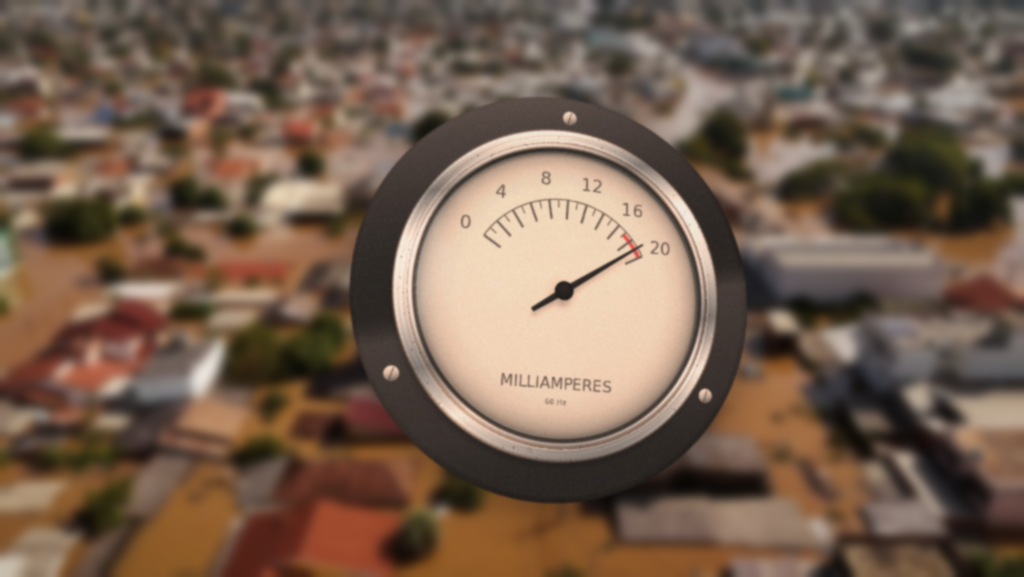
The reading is 19 mA
